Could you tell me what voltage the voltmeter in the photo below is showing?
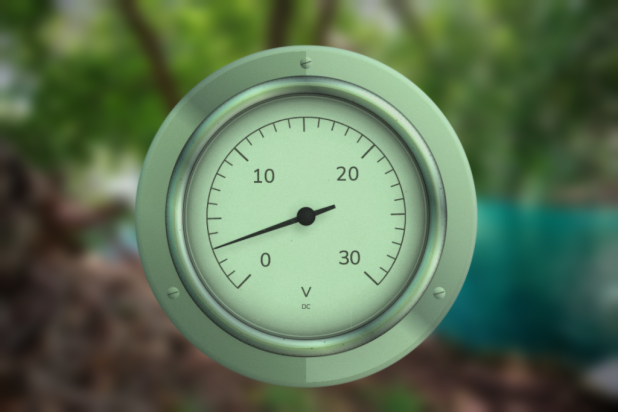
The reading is 3 V
